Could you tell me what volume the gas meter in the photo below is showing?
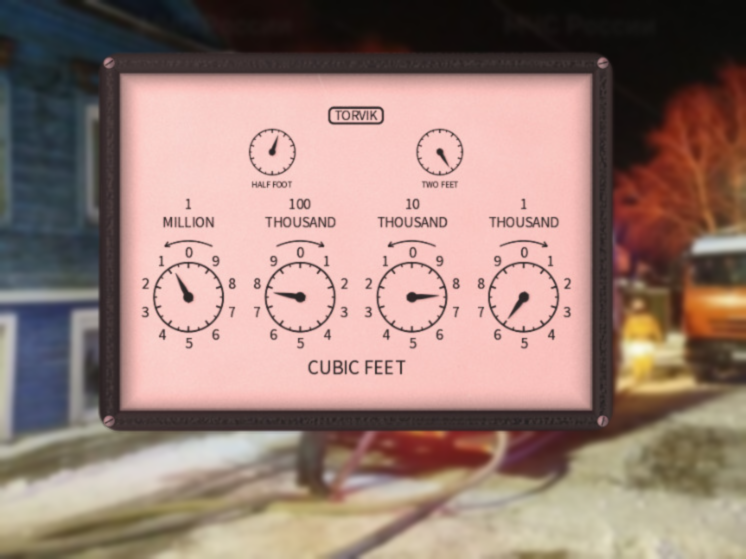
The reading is 77600 ft³
